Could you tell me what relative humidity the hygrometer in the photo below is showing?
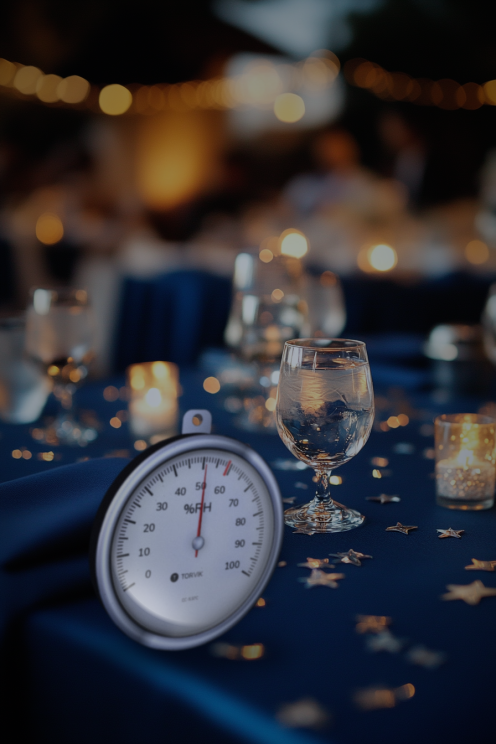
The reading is 50 %
